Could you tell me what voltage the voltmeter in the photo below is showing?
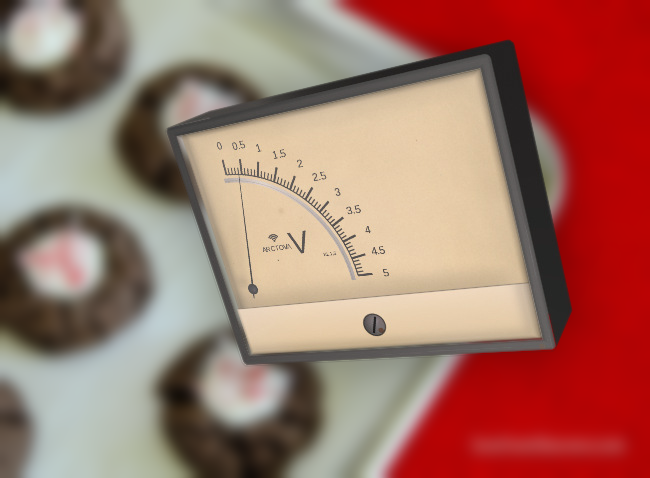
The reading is 0.5 V
